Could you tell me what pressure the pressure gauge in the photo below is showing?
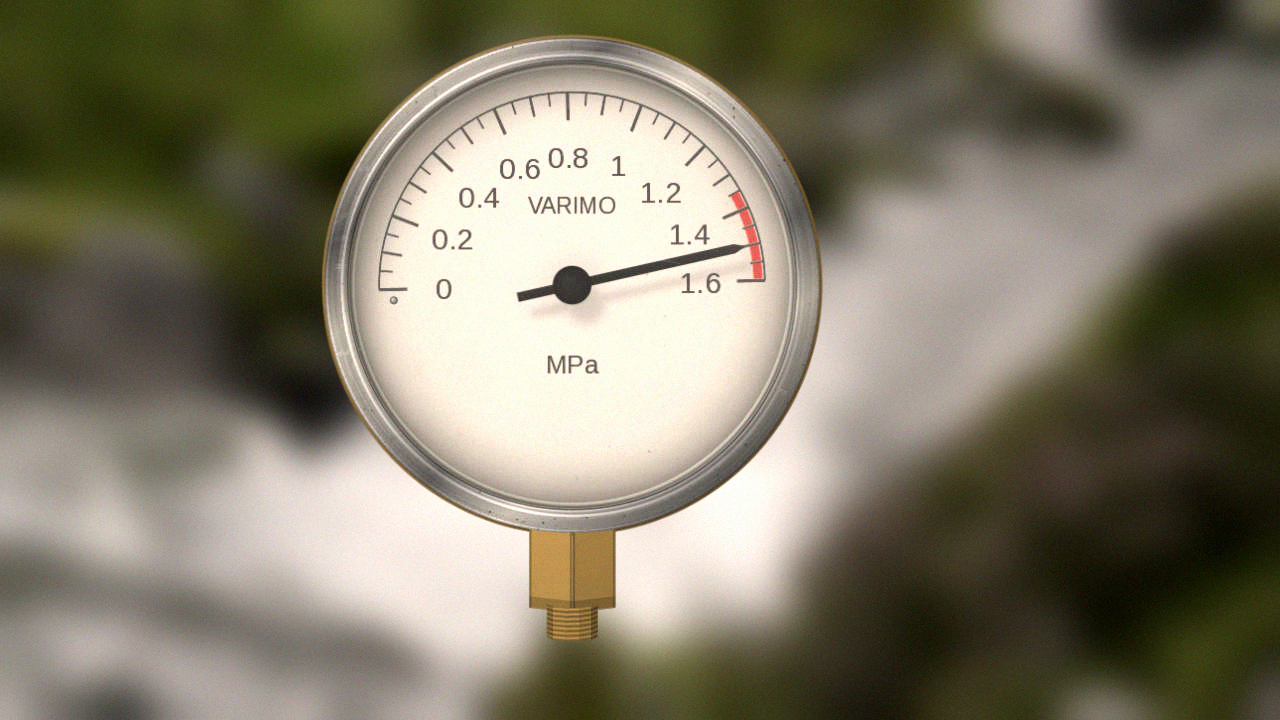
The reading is 1.5 MPa
